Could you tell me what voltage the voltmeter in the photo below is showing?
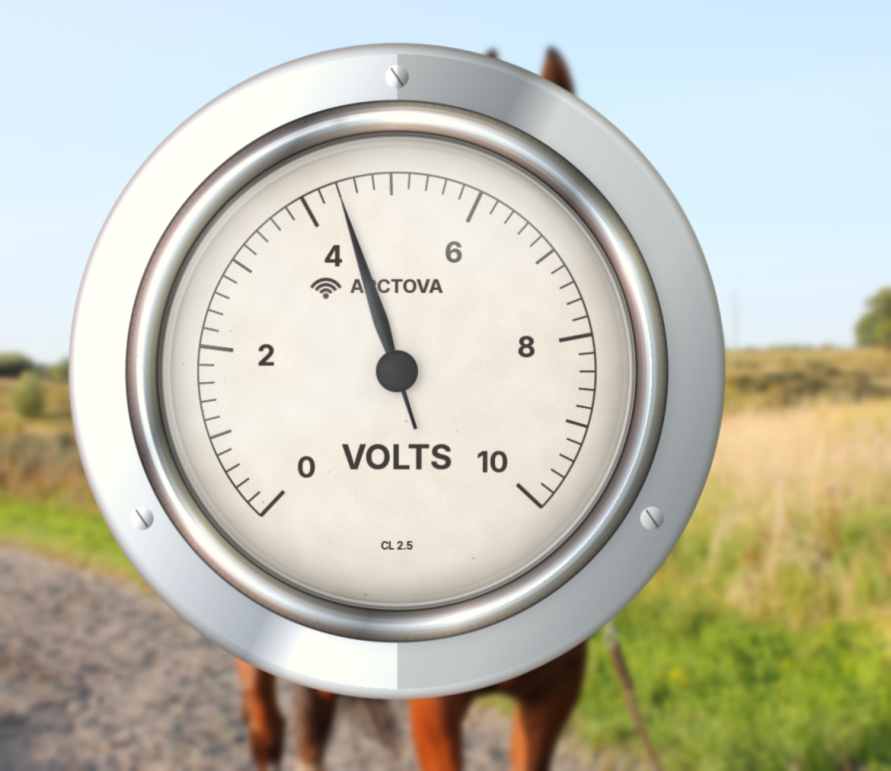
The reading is 4.4 V
